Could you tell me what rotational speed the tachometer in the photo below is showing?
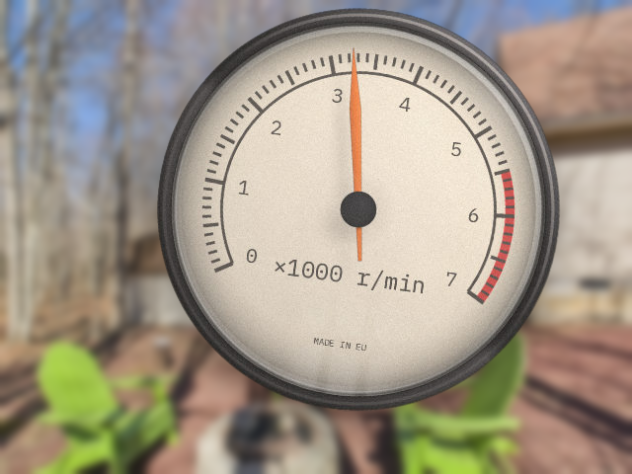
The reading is 3250 rpm
